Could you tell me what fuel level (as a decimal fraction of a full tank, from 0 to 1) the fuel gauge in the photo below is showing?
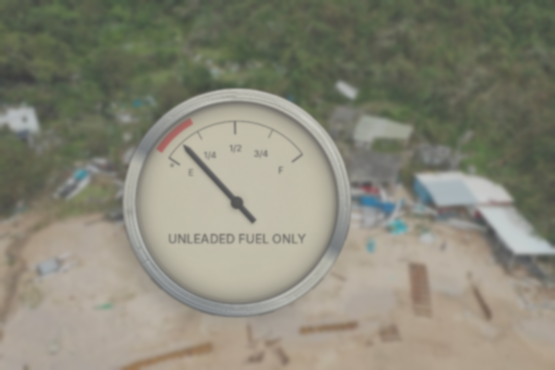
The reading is 0.125
